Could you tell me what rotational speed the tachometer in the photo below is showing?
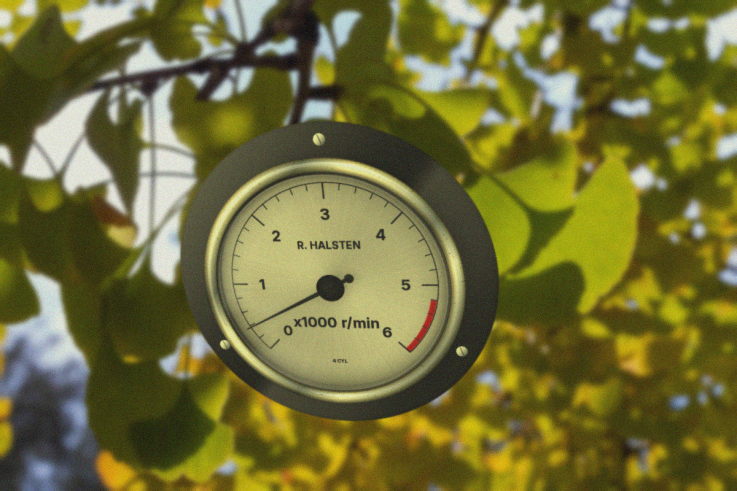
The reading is 400 rpm
